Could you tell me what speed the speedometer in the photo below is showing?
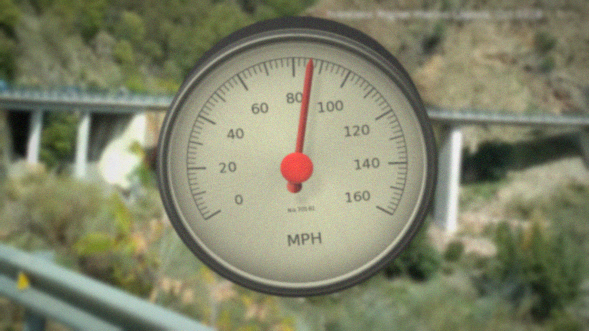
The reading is 86 mph
